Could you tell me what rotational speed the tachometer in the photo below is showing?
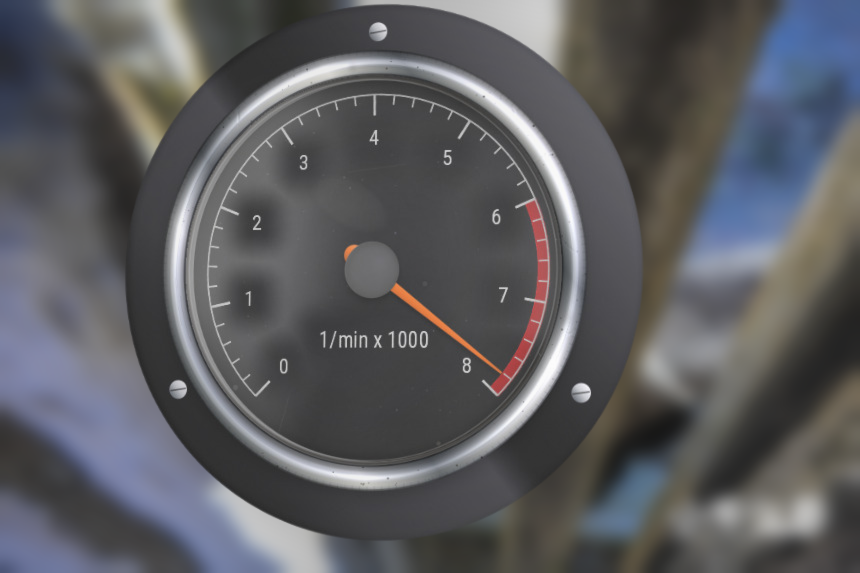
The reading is 7800 rpm
